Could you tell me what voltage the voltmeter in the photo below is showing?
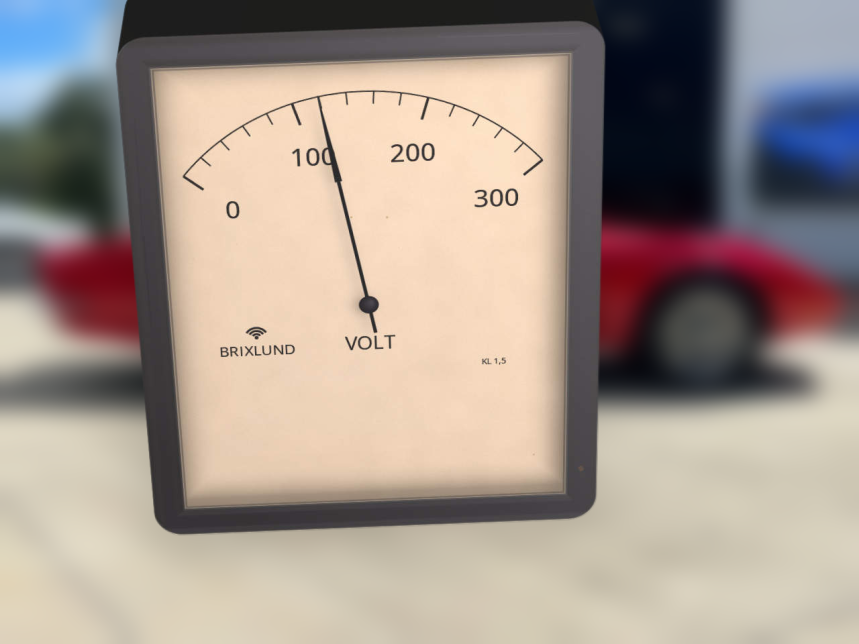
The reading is 120 V
